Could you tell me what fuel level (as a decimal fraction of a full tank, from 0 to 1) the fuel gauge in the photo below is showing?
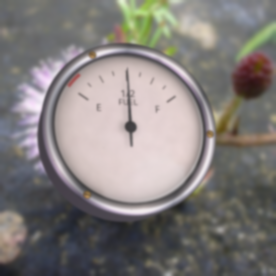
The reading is 0.5
